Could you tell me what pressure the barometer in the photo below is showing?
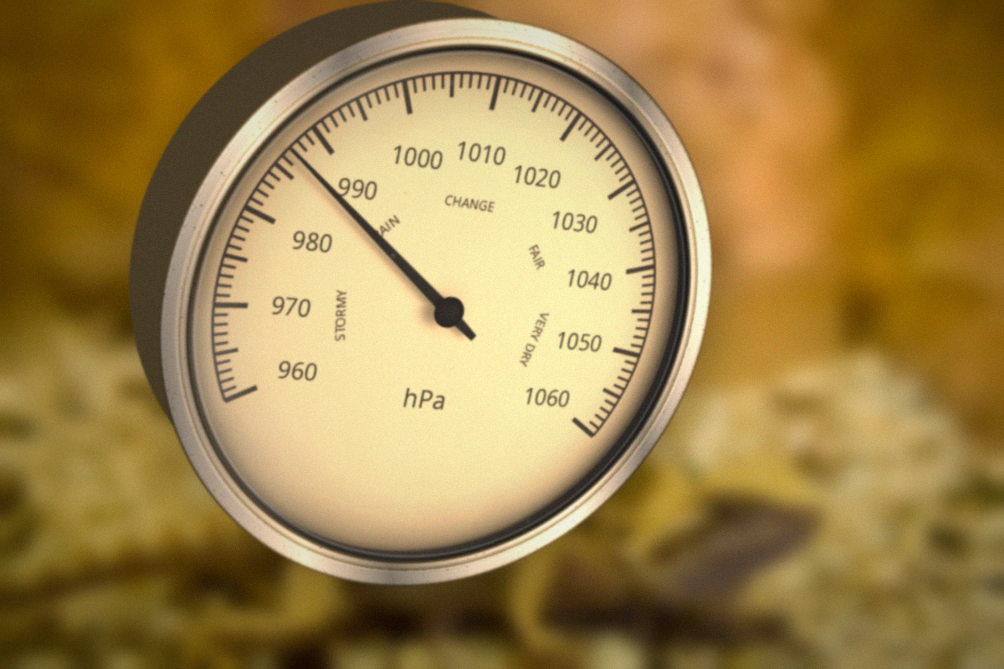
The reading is 987 hPa
